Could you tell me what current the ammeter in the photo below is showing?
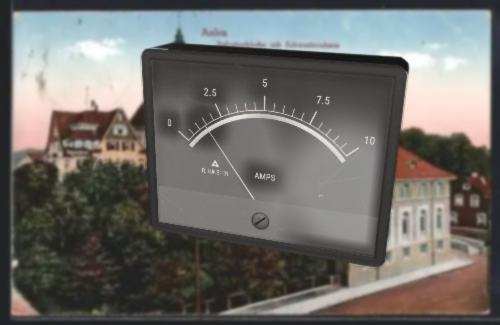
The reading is 1.5 A
